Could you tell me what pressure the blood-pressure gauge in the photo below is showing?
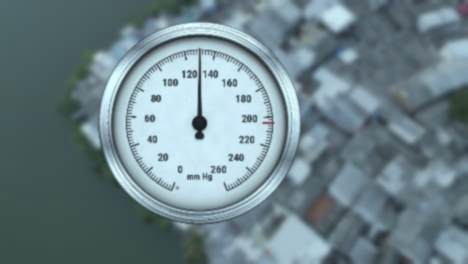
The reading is 130 mmHg
